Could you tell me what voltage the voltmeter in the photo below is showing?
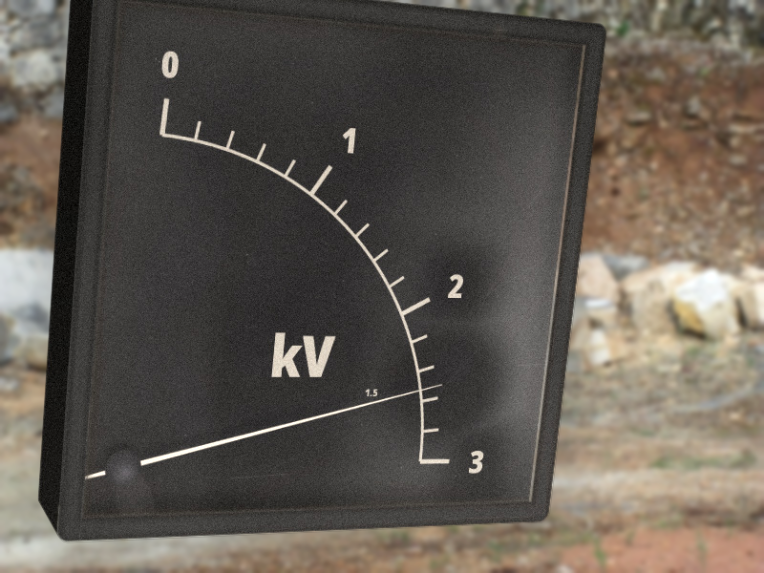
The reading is 2.5 kV
